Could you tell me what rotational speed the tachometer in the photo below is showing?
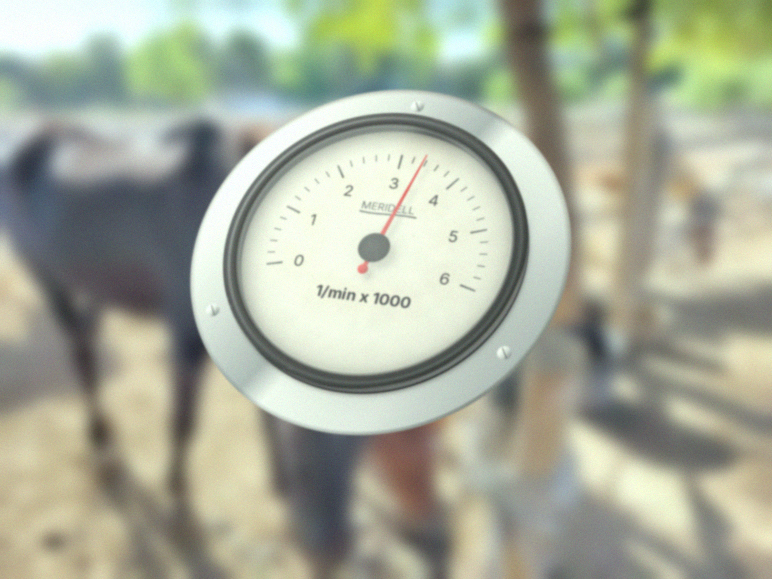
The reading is 3400 rpm
